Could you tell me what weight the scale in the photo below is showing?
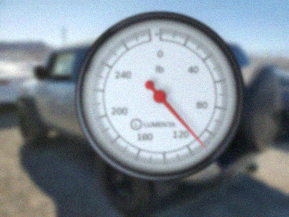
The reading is 110 lb
